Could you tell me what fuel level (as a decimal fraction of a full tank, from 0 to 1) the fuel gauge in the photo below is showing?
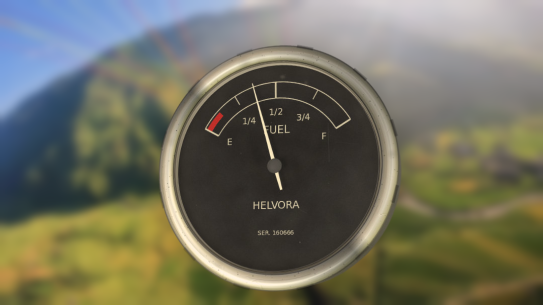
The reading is 0.375
